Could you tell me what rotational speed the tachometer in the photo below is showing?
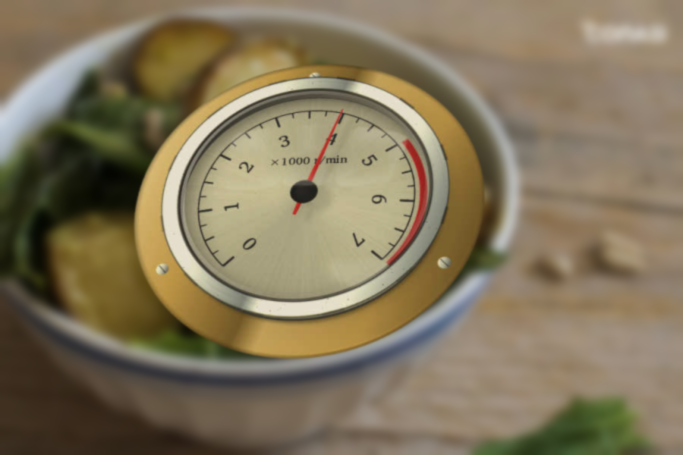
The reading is 4000 rpm
